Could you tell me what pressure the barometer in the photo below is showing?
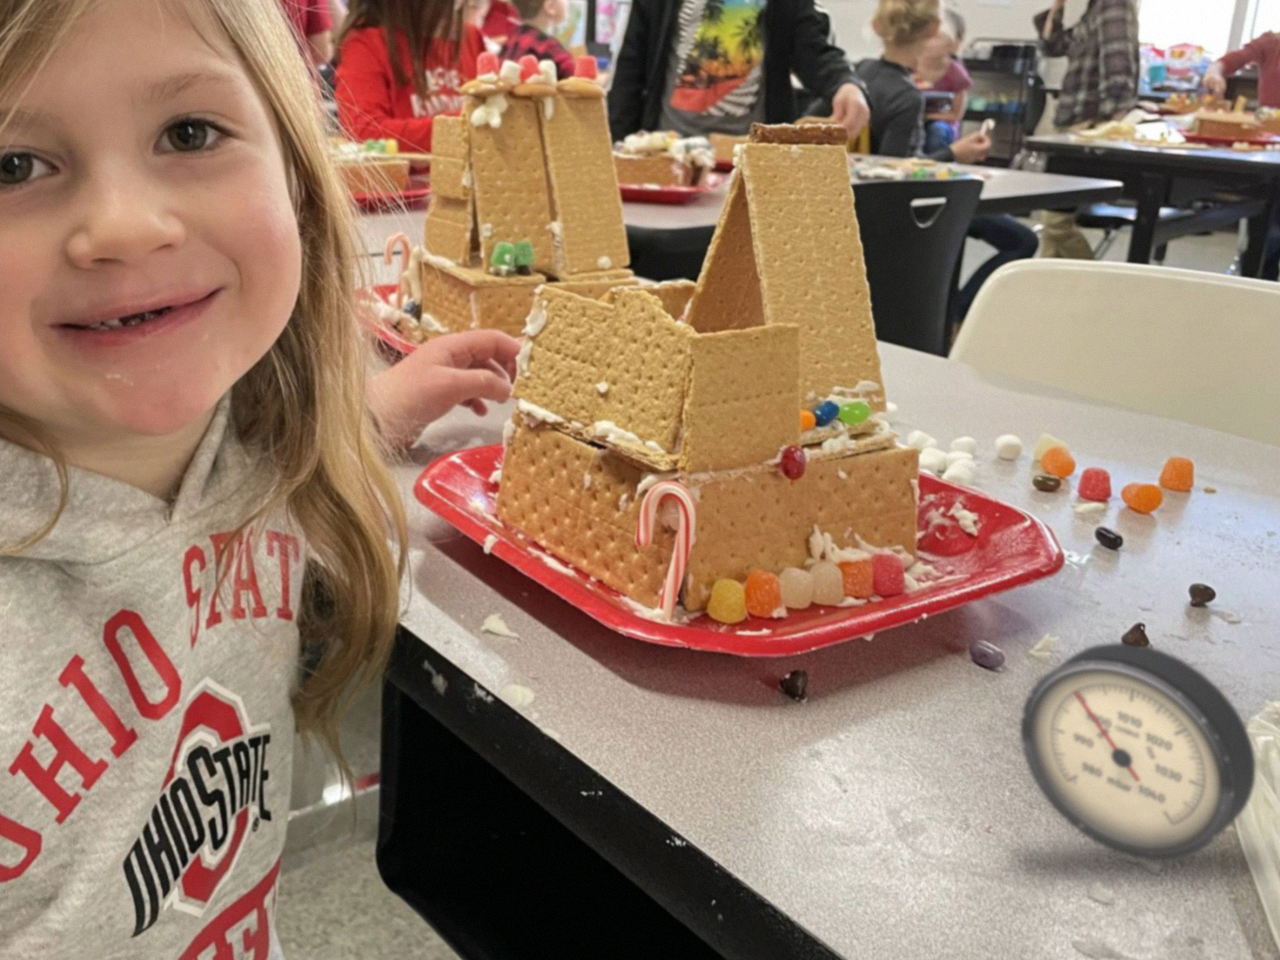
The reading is 1000 mbar
